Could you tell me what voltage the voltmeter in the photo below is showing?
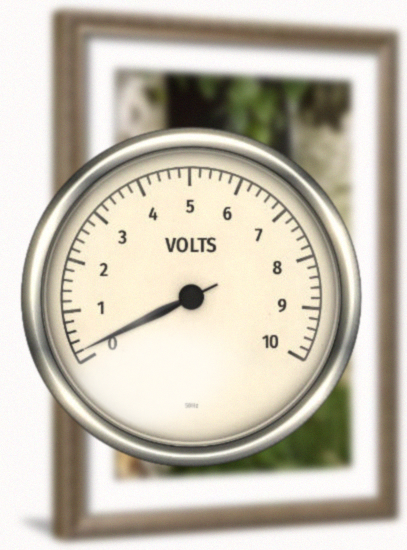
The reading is 0.2 V
